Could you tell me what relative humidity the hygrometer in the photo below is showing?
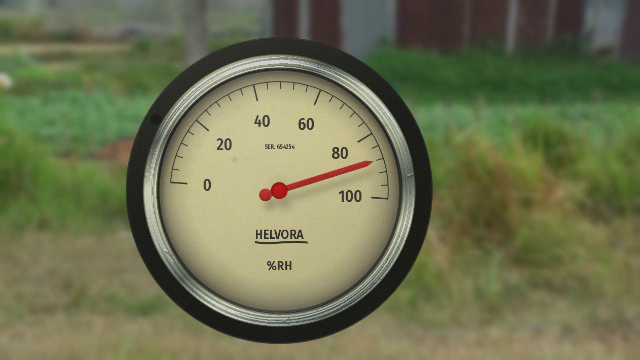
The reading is 88 %
